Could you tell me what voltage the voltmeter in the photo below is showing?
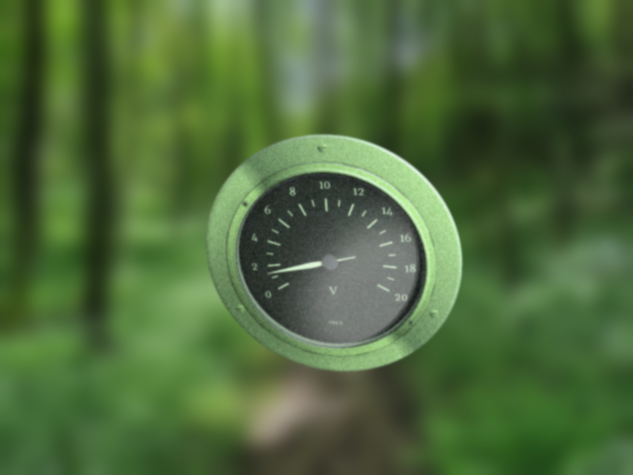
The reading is 1.5 V
